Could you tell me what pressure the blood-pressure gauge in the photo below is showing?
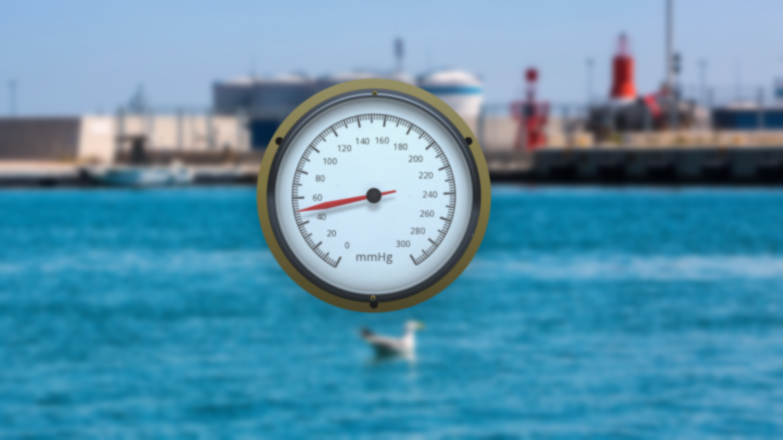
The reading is 50 mmHg
